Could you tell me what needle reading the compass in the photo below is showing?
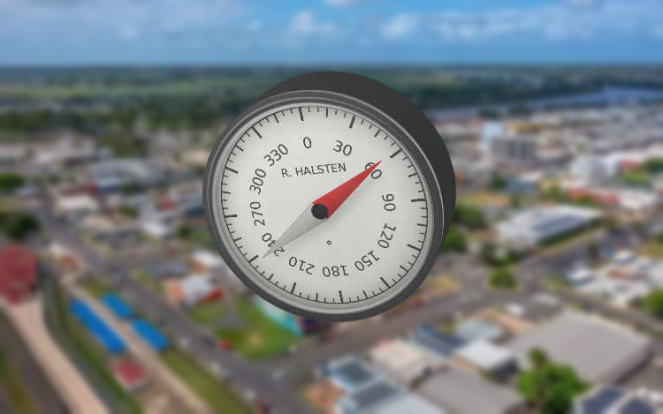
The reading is 57.5 °
